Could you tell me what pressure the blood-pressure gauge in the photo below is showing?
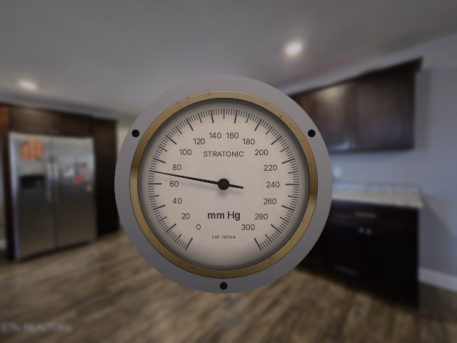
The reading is 70 mmHg
